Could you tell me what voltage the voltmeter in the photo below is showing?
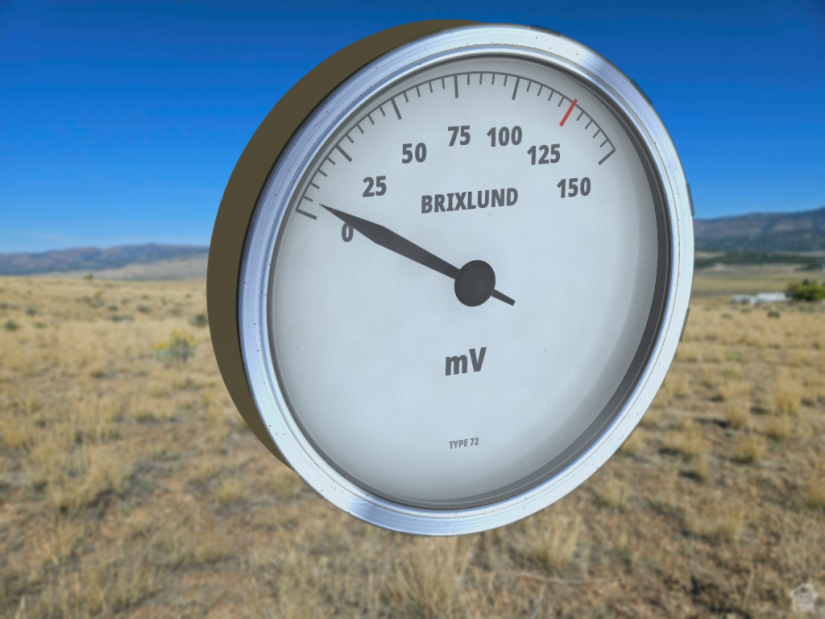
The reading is 5 mV
